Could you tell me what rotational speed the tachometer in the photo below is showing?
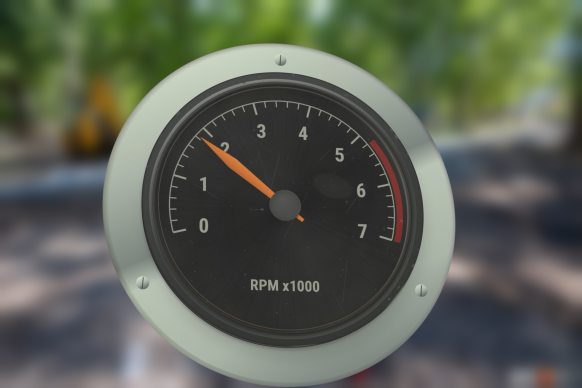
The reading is 1800 rpm
